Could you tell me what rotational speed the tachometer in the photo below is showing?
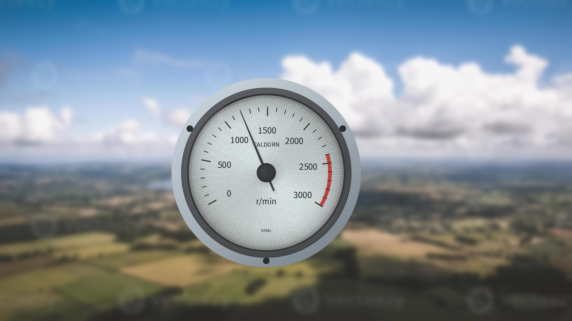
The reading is 1200 rpm
